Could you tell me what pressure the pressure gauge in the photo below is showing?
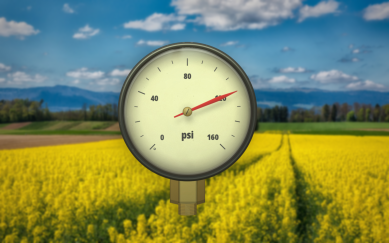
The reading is 120 psi
